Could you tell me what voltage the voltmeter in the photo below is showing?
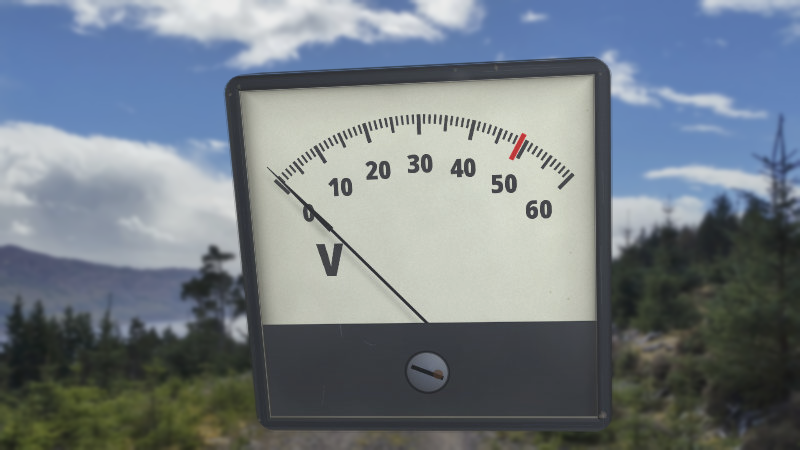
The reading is 1 V
